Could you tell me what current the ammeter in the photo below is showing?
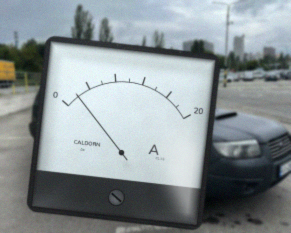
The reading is 2 A
